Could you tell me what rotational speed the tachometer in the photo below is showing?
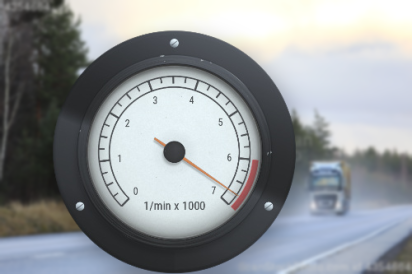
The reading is 6750 rpm
